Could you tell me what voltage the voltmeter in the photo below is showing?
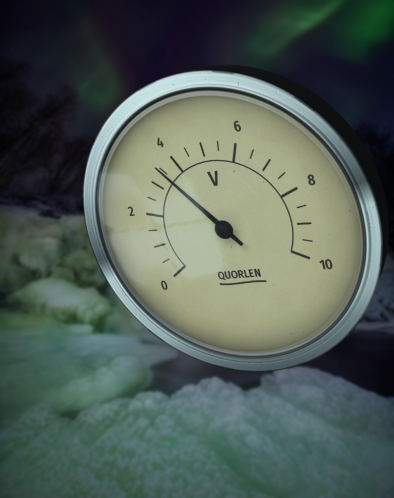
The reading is 3.5 V
